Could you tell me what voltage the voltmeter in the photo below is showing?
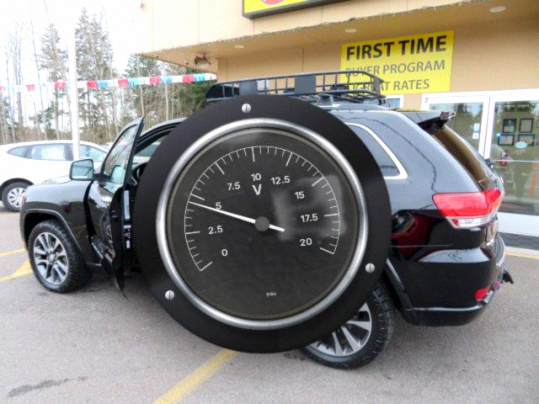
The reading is 4.5 V
